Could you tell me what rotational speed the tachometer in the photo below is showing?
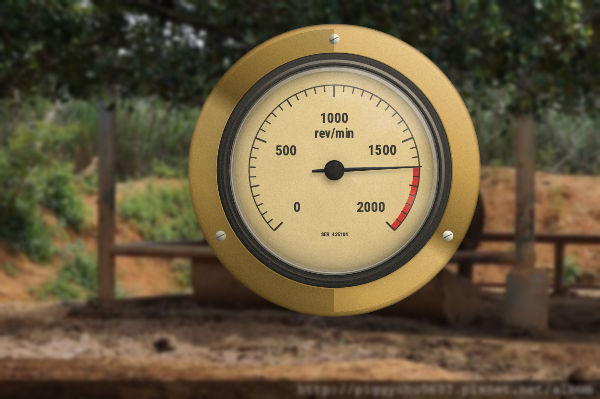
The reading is 1650 rpm
